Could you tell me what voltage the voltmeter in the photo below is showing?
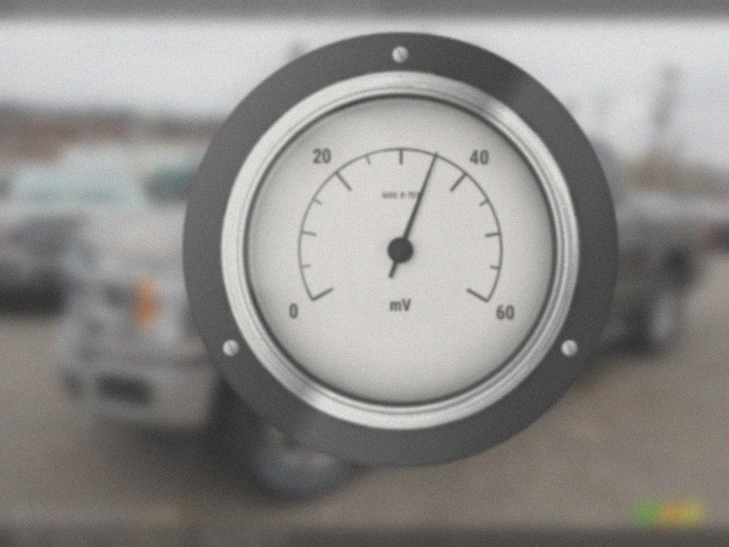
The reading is 35 mV
